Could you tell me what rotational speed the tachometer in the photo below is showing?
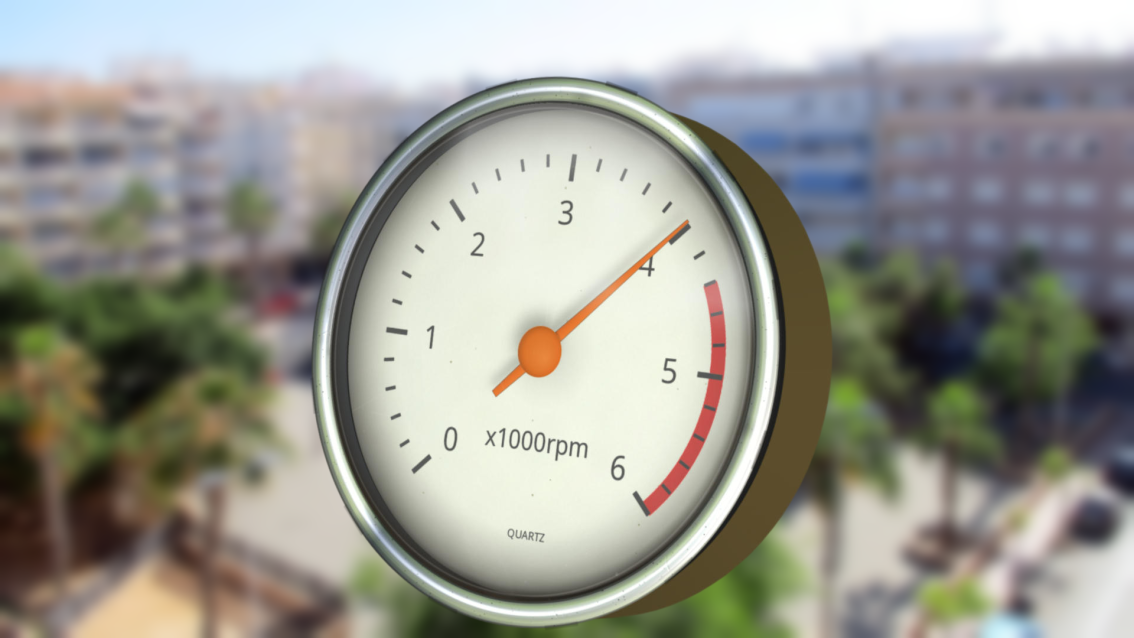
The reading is 4000 rpm
